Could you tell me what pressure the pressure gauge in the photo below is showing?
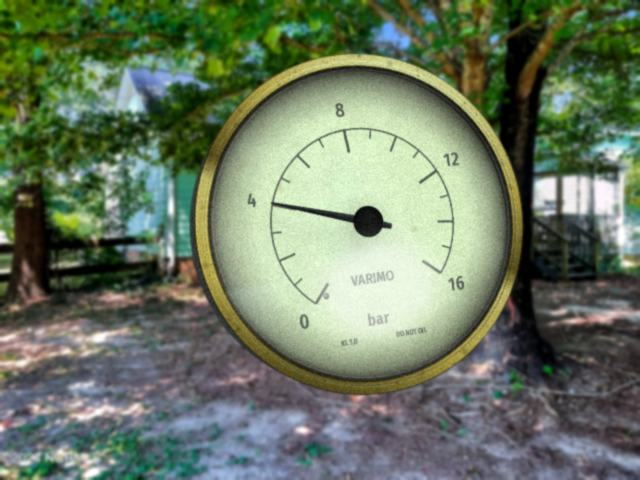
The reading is 4 bar
